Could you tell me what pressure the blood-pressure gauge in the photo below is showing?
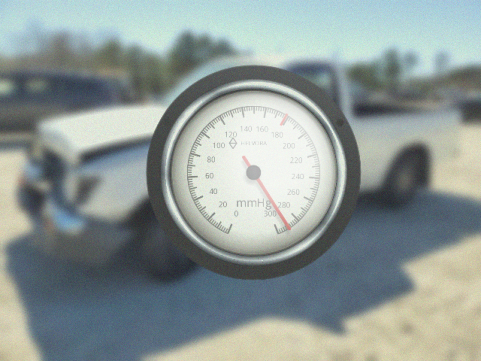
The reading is 290 mmHg
